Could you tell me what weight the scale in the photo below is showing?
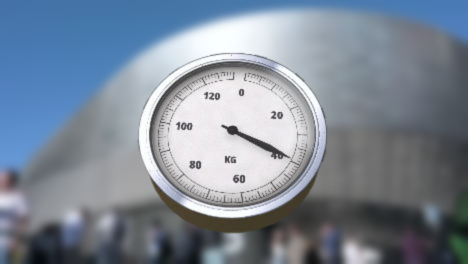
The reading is 40 kg
